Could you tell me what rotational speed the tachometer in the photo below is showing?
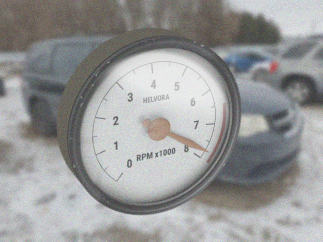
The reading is 7750 rpm
